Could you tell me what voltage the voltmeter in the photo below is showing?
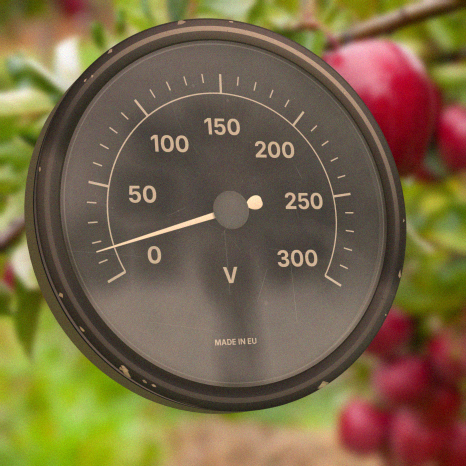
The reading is 15 V
